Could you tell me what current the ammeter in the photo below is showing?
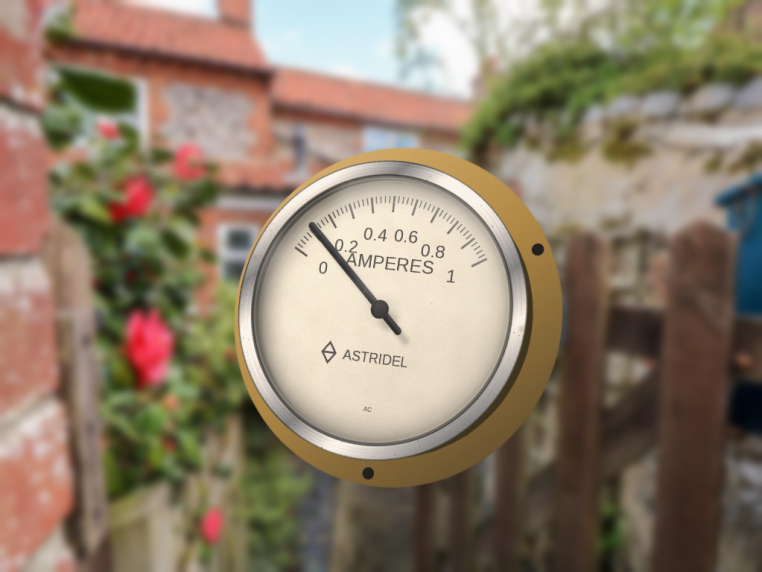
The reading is 0.12 A
